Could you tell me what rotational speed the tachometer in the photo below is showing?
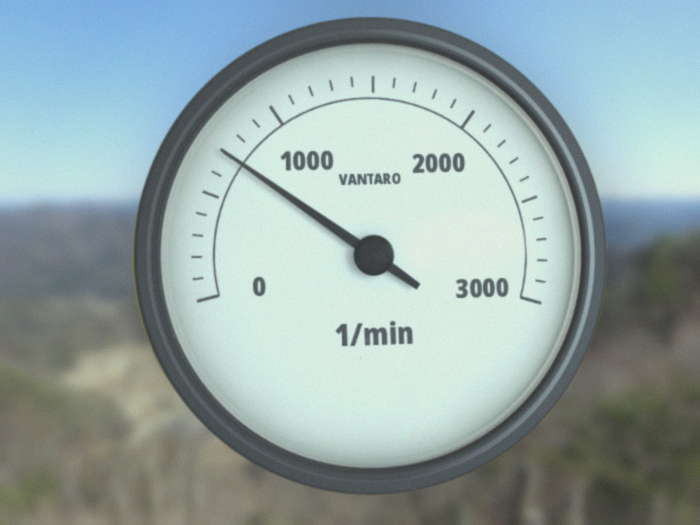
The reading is 700 rpm
